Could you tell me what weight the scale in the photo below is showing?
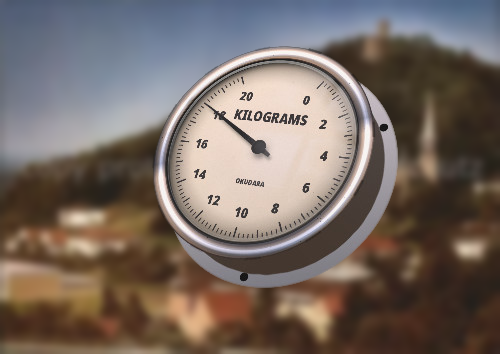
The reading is 18 kg
